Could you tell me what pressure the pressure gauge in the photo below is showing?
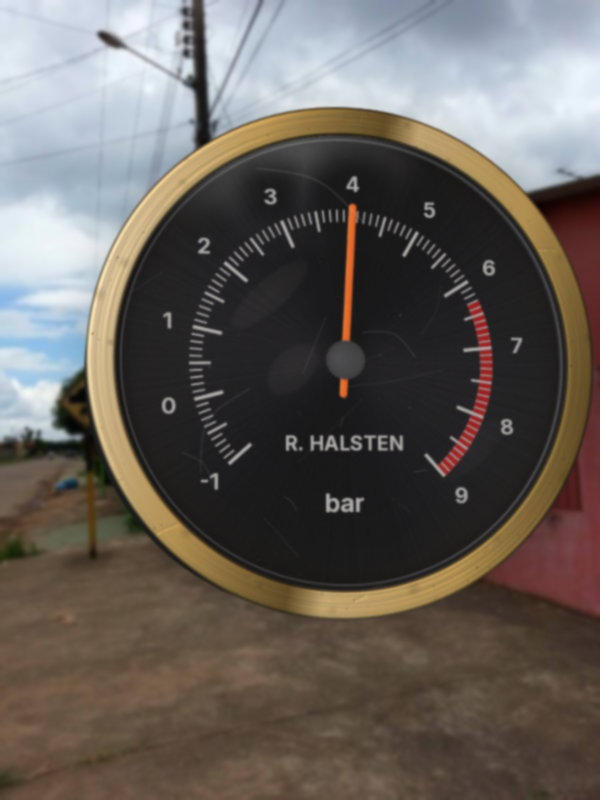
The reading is 4 bar
